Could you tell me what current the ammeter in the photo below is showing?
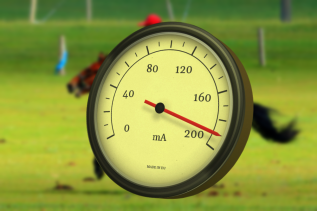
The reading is 190 mA
